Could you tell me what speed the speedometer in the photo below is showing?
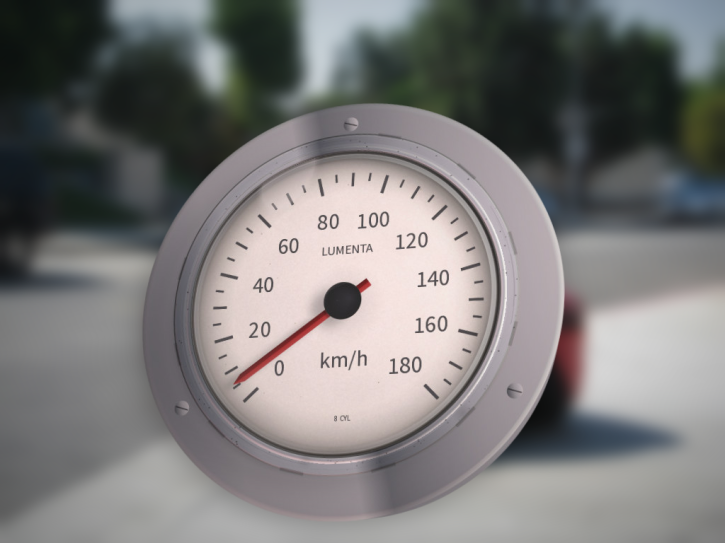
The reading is 5 km/h
